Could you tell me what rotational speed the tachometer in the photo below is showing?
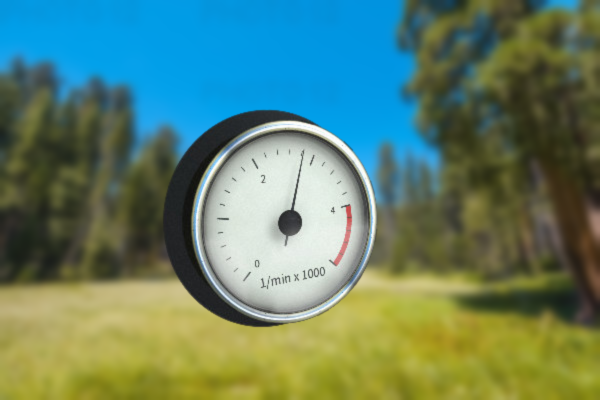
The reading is 2800 rpm
